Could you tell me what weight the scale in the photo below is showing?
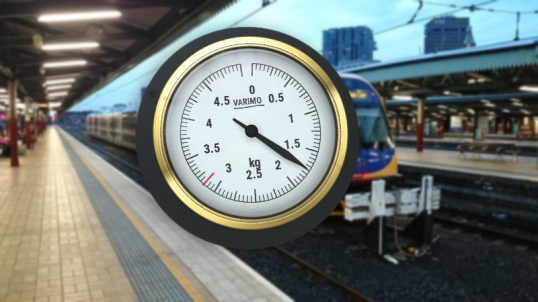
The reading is 1.75 kg
